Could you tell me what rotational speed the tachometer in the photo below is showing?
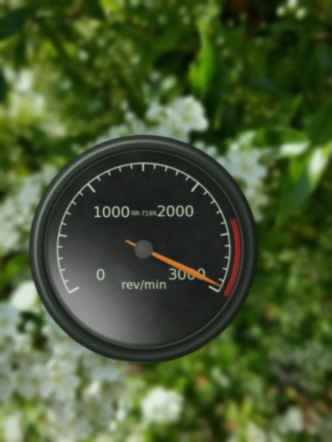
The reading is 2950 rpm
